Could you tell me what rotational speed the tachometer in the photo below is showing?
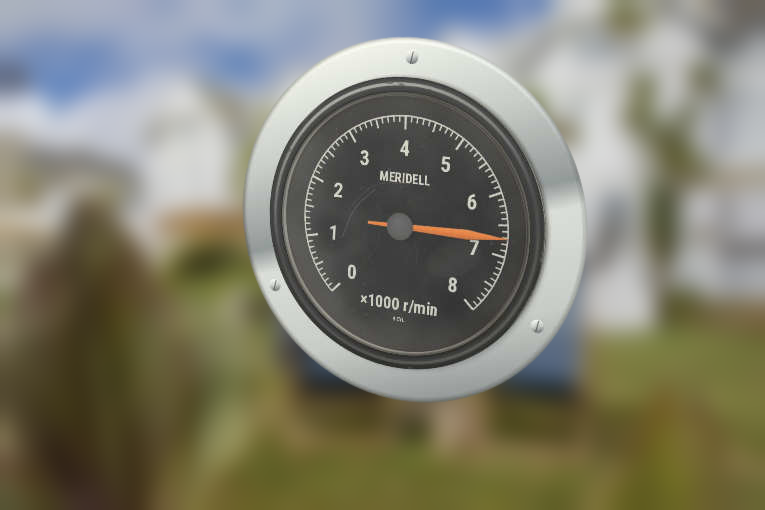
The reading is 6700 rpm
